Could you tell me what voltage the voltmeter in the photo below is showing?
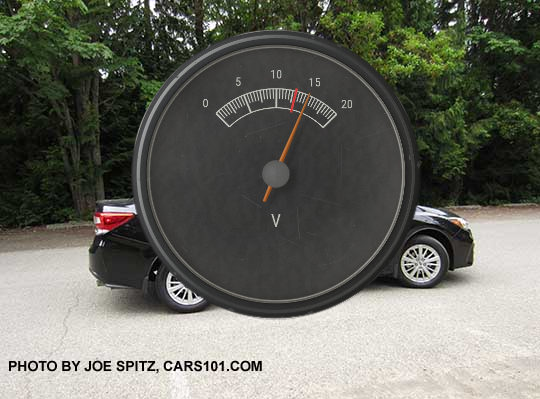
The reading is 15 V
